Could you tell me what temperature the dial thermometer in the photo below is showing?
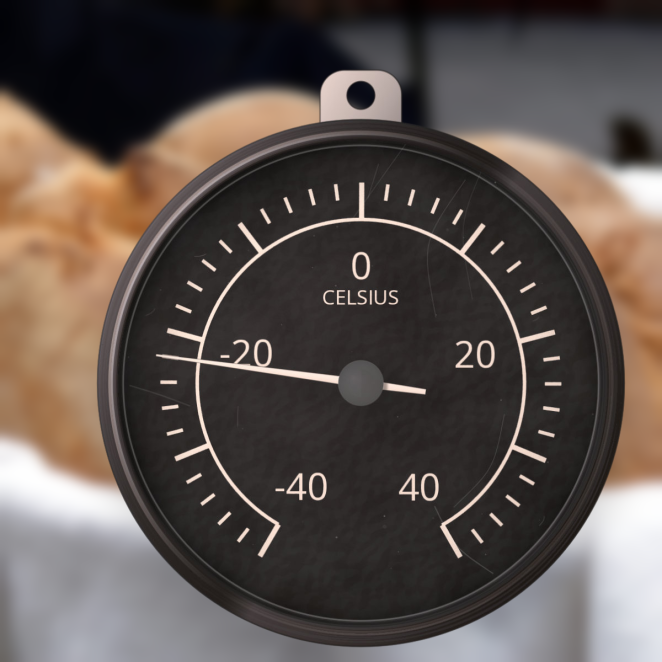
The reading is -22 °C
